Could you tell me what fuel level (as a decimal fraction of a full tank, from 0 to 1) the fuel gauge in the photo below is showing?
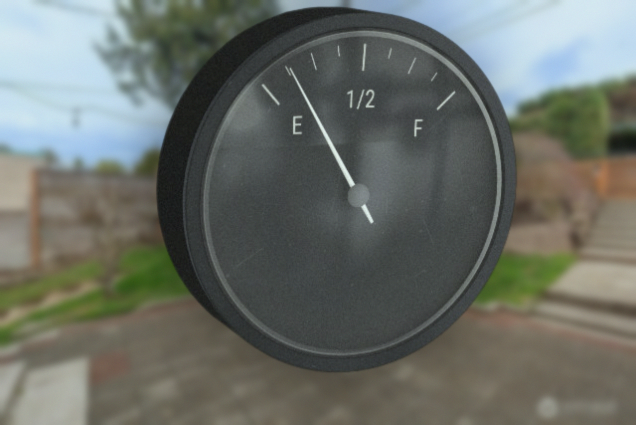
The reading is 0.125
